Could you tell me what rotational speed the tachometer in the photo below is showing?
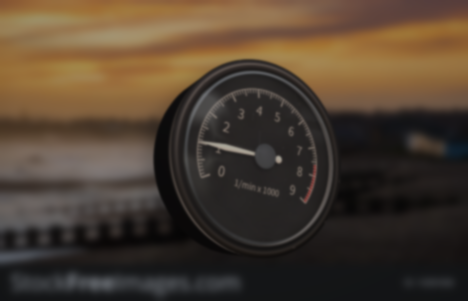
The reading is 1000 rpm
